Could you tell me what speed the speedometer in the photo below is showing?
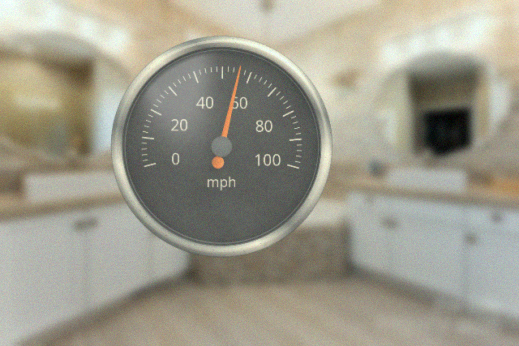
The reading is 56 mph
